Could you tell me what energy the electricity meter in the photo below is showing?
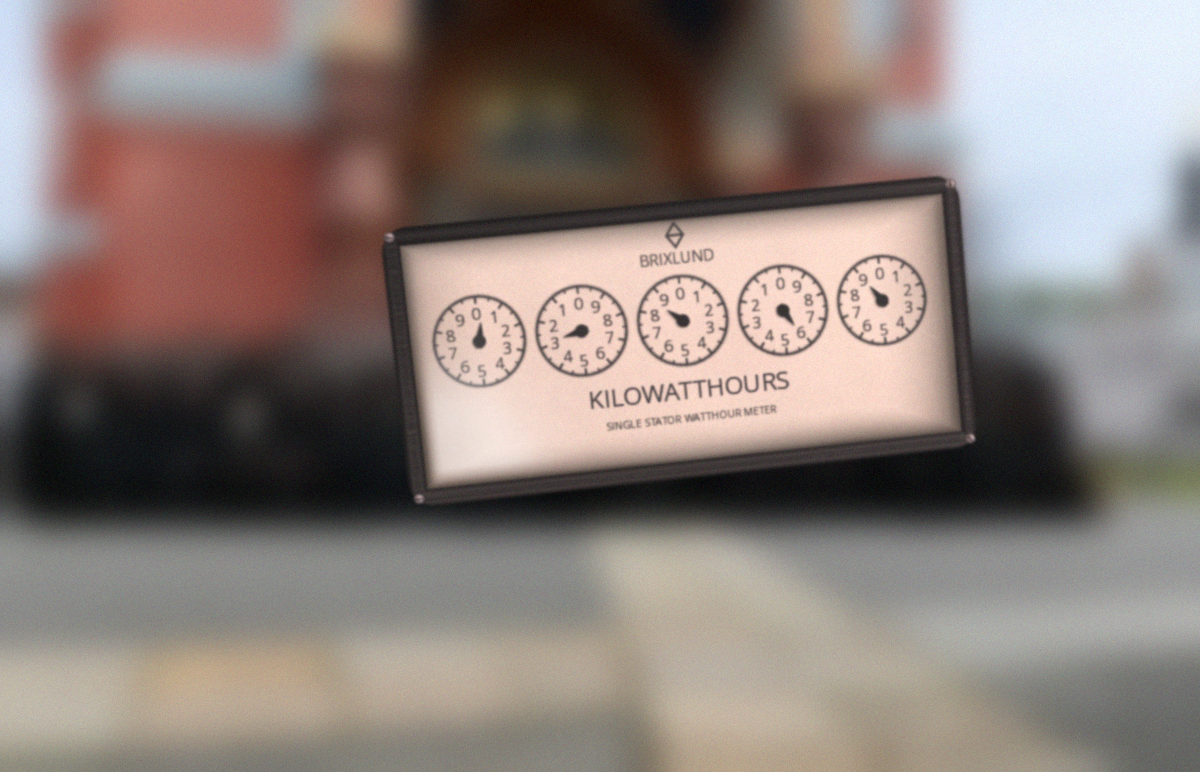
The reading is 2859 kWh
